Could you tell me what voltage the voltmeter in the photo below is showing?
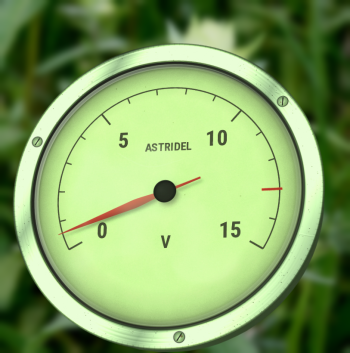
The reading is 0.5 V
